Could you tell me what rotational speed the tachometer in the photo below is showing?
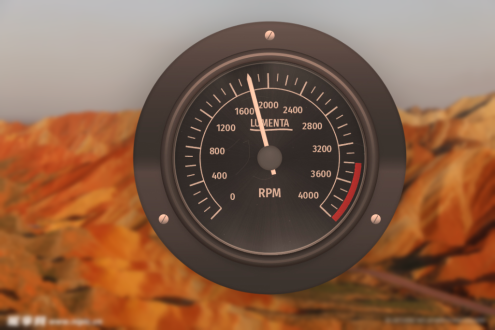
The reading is 1800 rpm
